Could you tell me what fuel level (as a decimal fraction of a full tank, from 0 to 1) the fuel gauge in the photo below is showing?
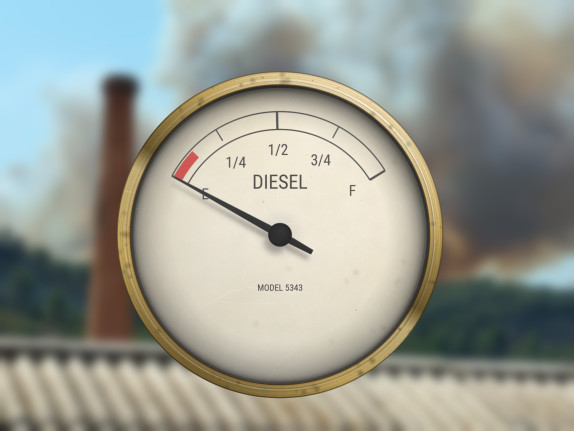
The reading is 0
